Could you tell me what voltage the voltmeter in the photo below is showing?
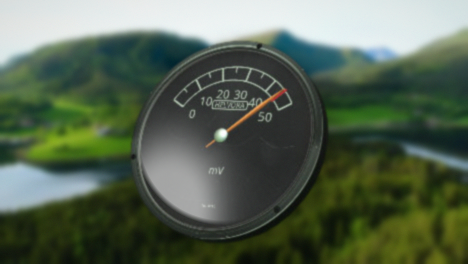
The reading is 45 mV
